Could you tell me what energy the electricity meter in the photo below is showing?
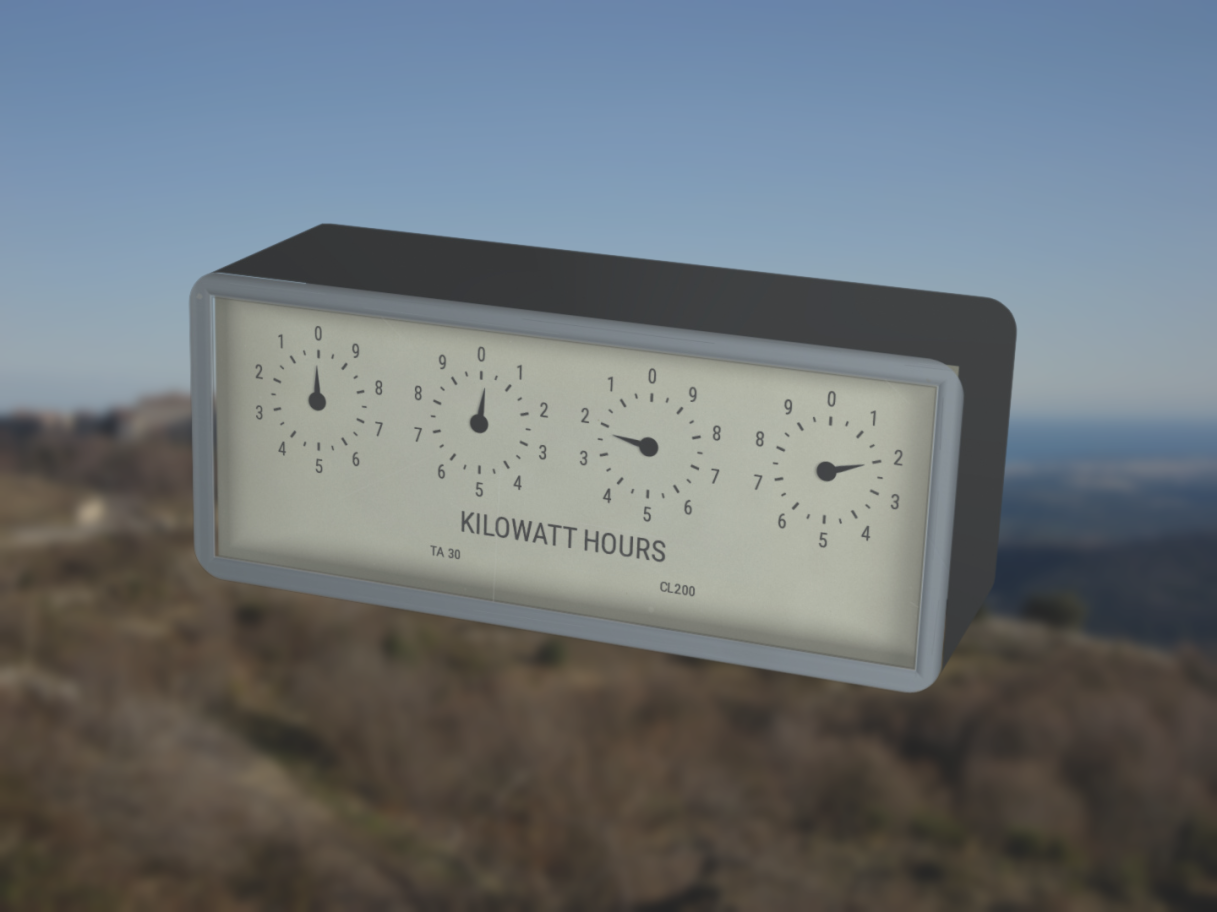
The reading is 22 kWh
